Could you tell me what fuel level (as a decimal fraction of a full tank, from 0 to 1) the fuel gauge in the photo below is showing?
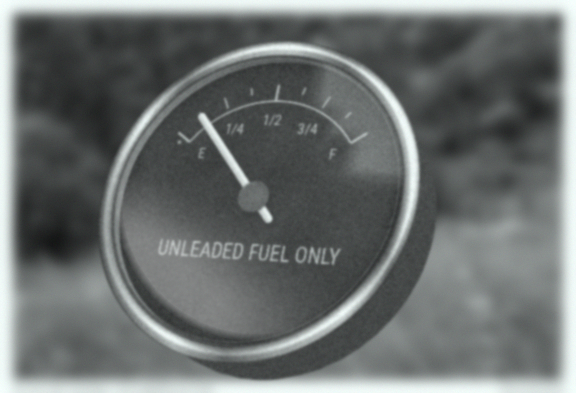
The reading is 0.125
